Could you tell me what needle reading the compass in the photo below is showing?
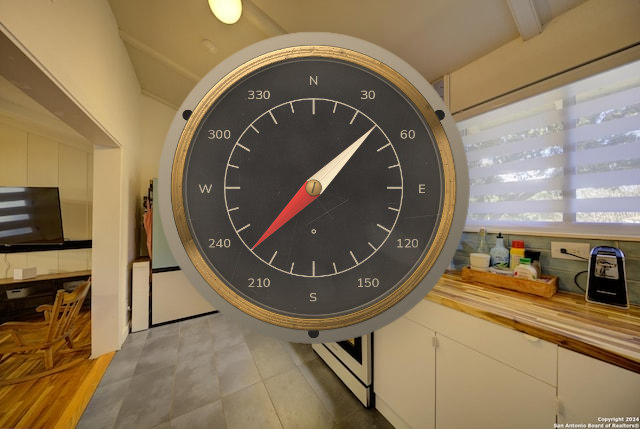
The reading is 225 °
